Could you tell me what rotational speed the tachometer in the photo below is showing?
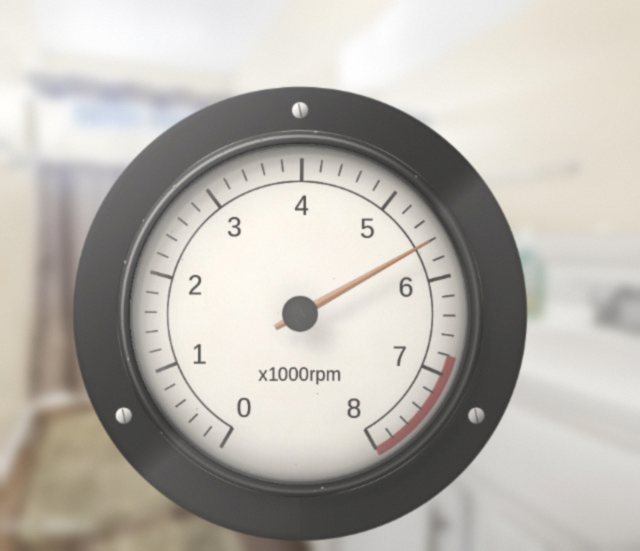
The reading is 5600 rpm
